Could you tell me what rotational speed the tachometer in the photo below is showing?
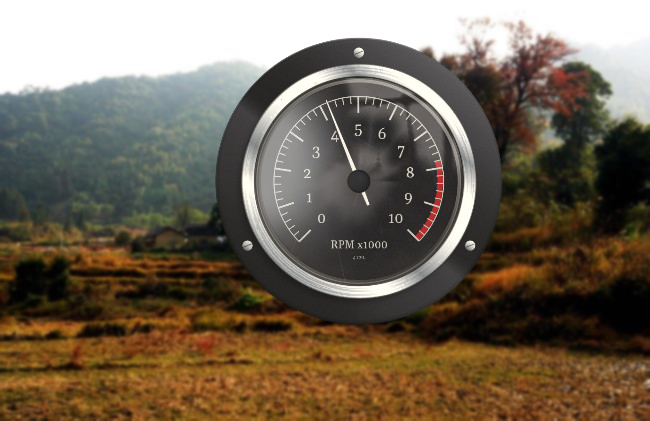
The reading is 4200 rpm
